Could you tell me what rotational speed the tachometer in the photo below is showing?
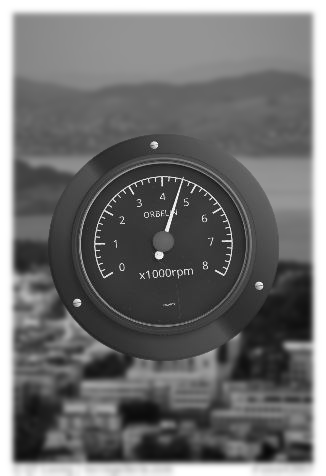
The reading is 4600 rpm
